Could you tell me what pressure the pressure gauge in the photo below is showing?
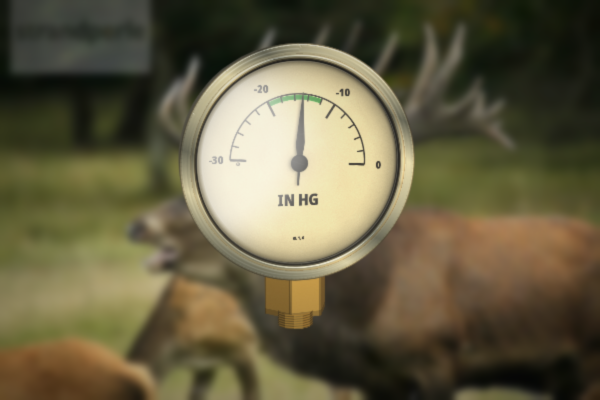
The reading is -15 inHg
